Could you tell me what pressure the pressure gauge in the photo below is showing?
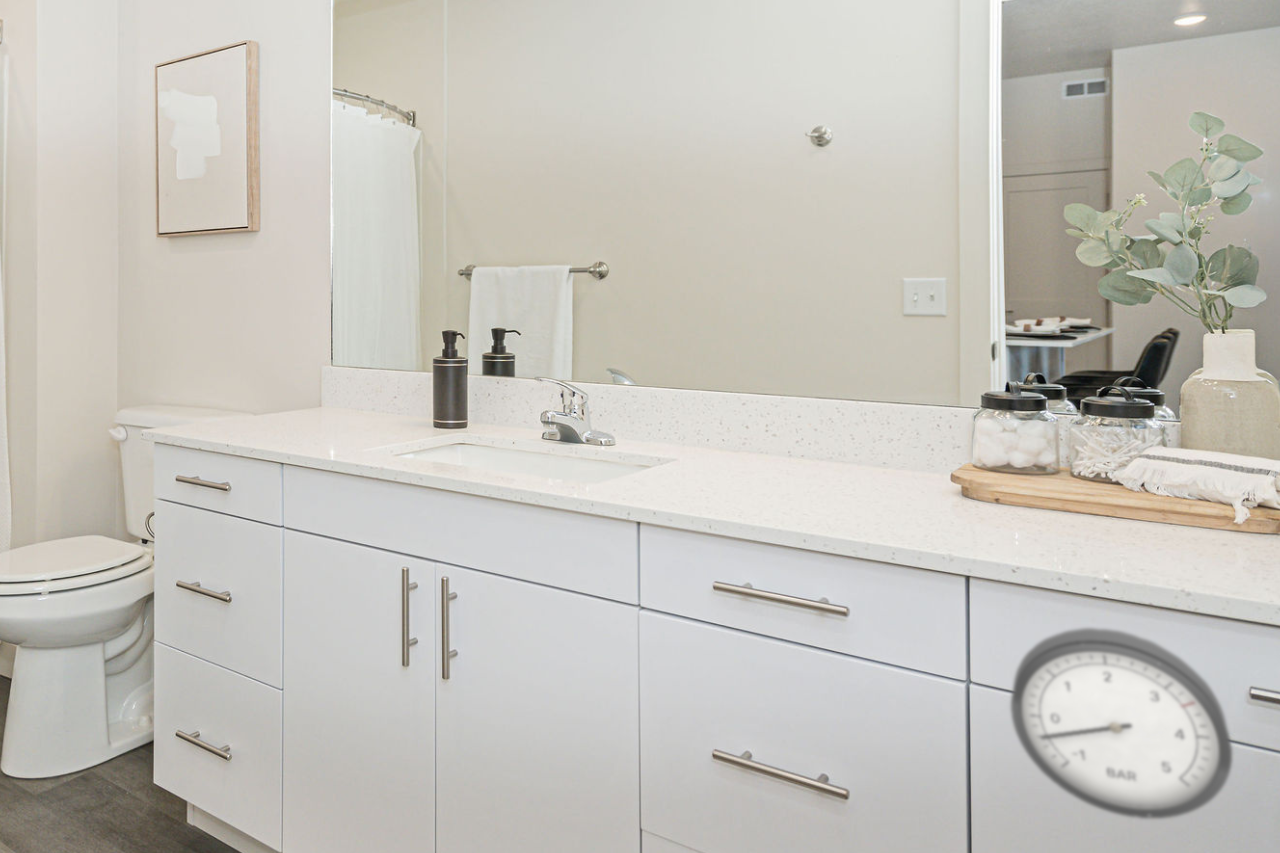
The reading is -0.4 bar
